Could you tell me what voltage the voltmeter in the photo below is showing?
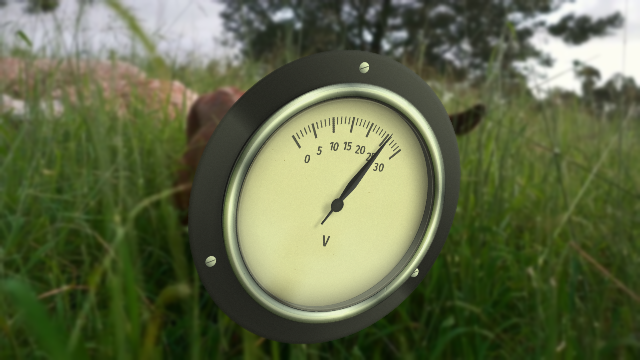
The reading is 25 V
